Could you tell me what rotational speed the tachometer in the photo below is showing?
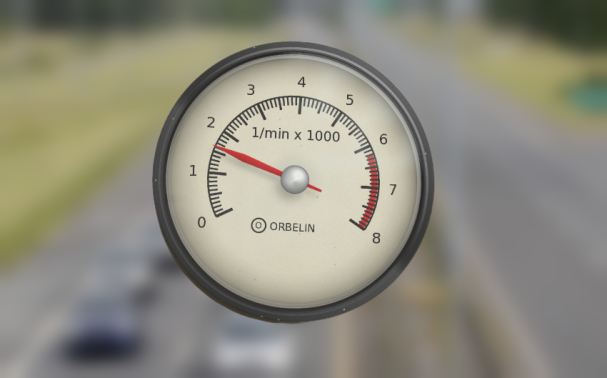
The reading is 1600 rpm
